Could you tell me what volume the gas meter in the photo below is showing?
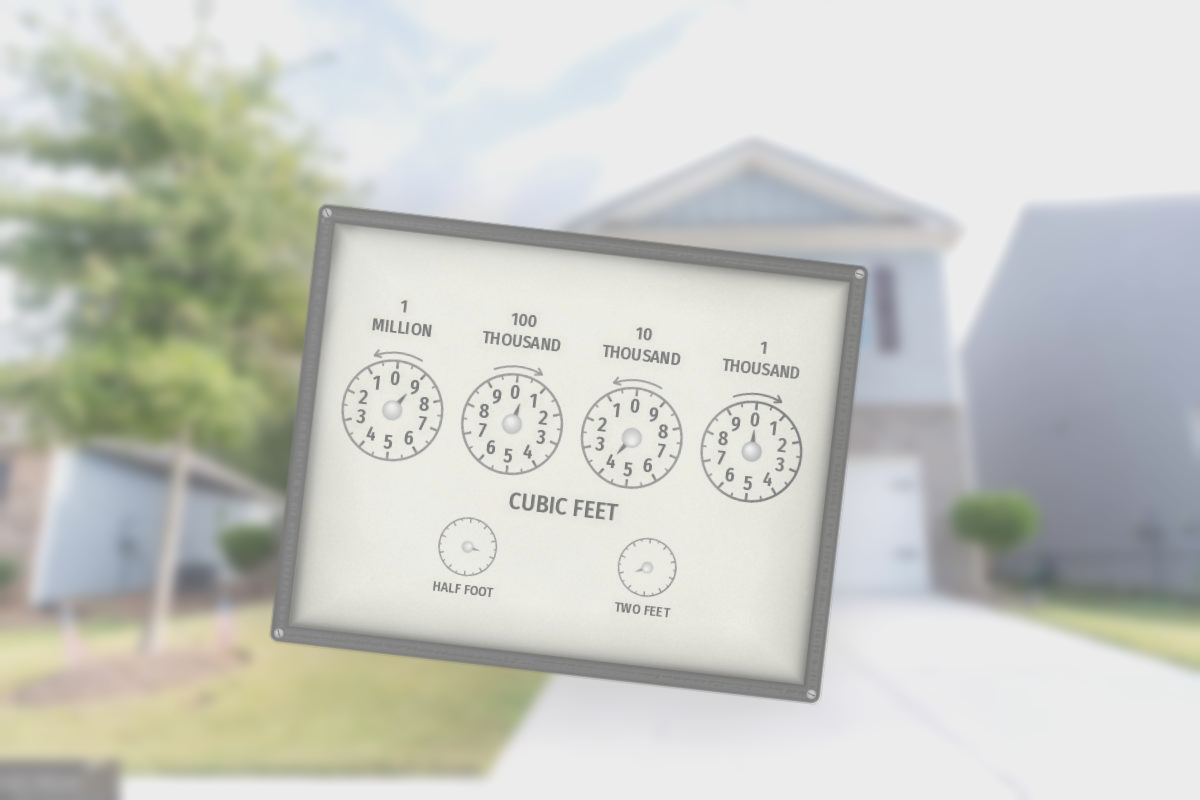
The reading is 904000 ft³
